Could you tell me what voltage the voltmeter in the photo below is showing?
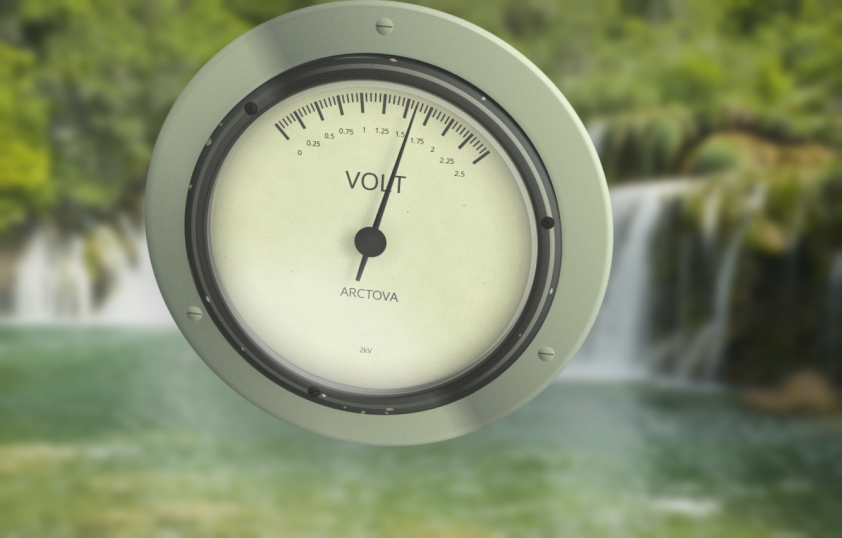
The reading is 1.6 V
